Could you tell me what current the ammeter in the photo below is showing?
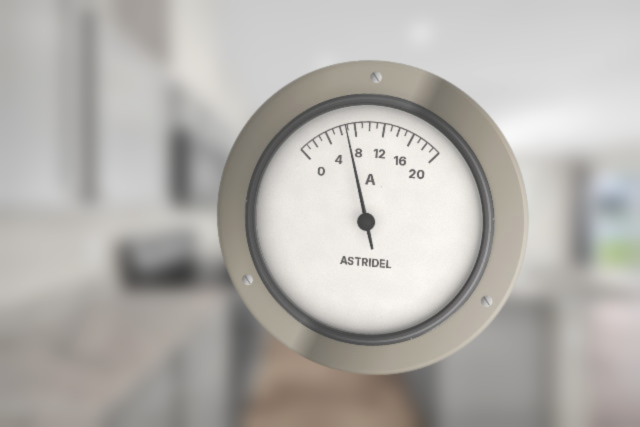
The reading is 7 A
